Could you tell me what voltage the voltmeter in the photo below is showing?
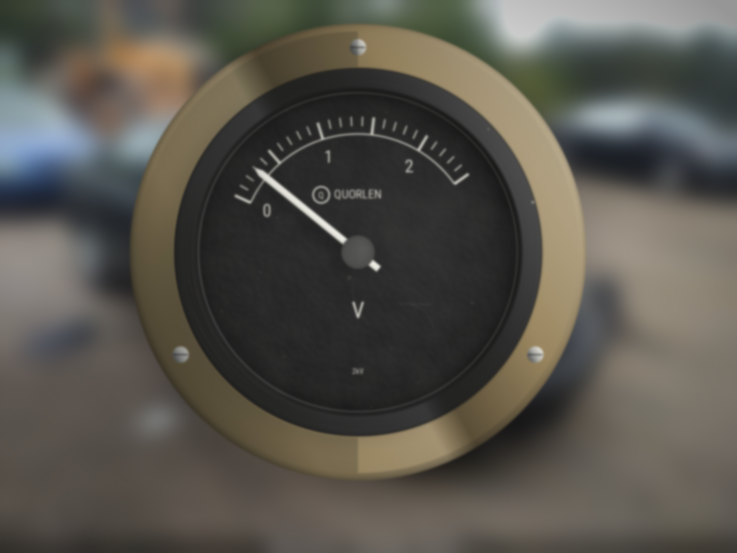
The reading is 0.3 V
